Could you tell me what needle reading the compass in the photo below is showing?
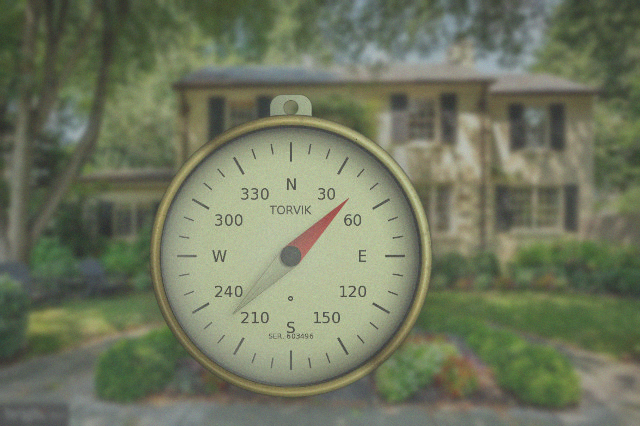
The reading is 45 °
